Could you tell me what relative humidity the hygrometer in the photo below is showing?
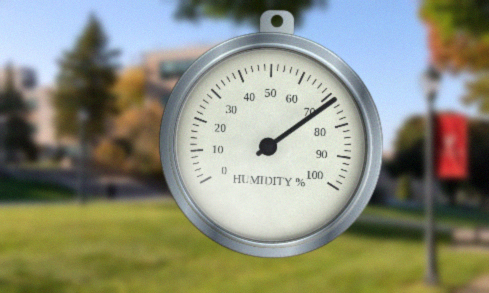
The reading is 72 %
